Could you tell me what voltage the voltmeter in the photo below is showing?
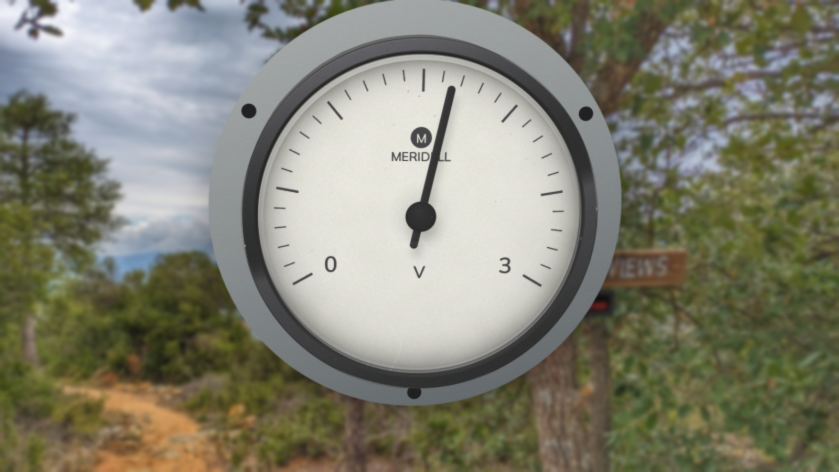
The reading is 1.65 V
